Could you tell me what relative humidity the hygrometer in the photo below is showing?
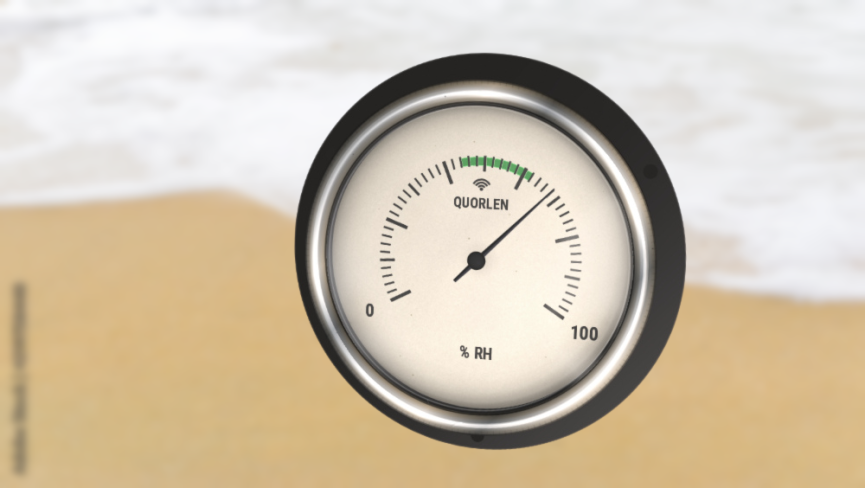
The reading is 68 %
